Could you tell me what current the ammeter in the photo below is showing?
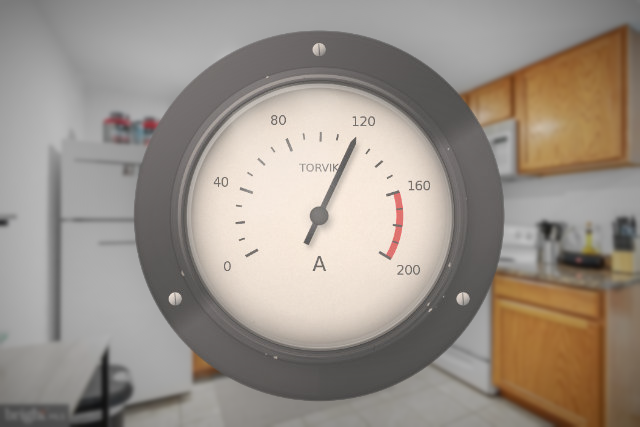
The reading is 120 A
